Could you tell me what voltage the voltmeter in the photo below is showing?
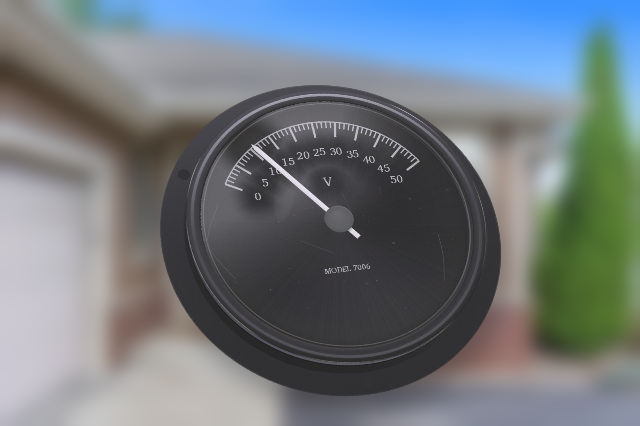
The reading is 10 V
